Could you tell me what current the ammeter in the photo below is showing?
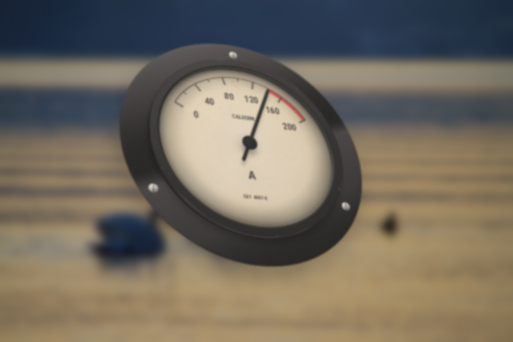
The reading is 140 A
